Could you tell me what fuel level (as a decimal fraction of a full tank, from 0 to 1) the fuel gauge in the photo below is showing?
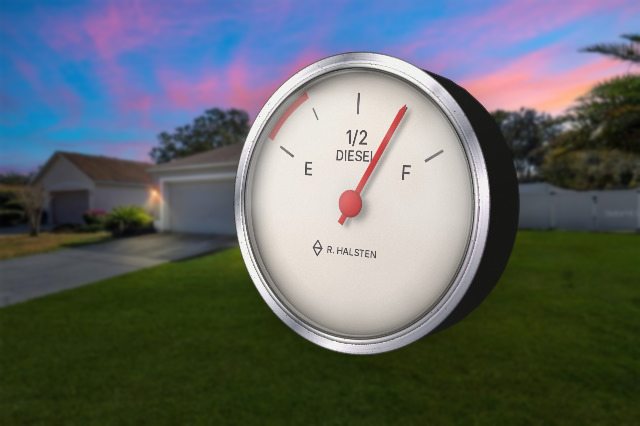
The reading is 0.75
